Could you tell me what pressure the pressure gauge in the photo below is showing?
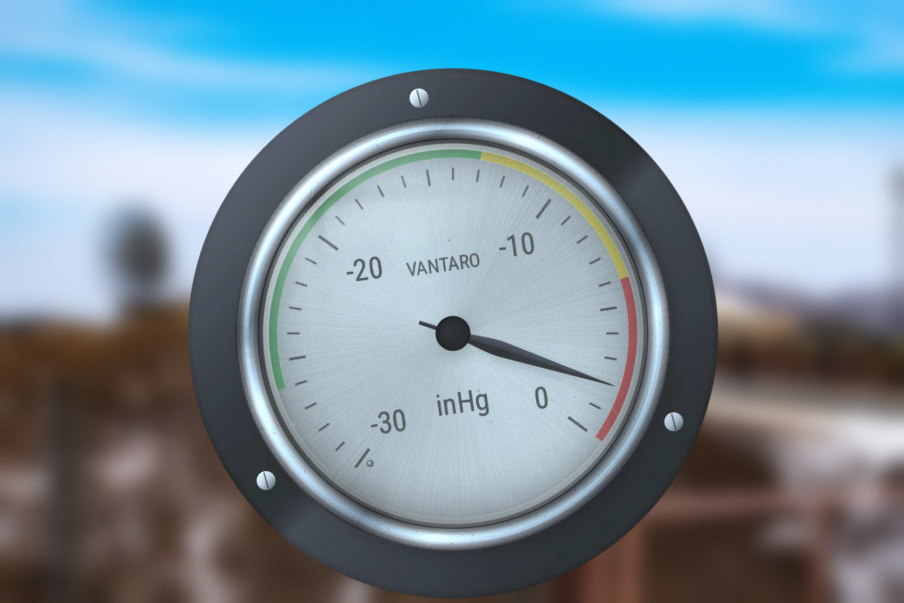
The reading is -2 inHg
